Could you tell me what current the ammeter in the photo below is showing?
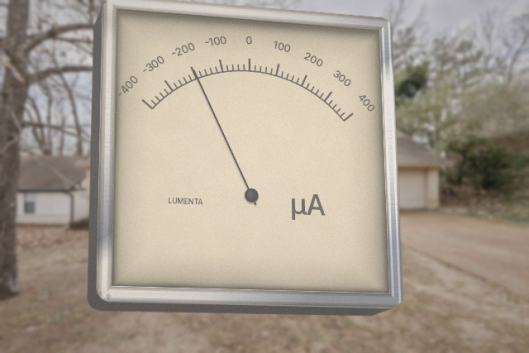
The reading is -200 µA
